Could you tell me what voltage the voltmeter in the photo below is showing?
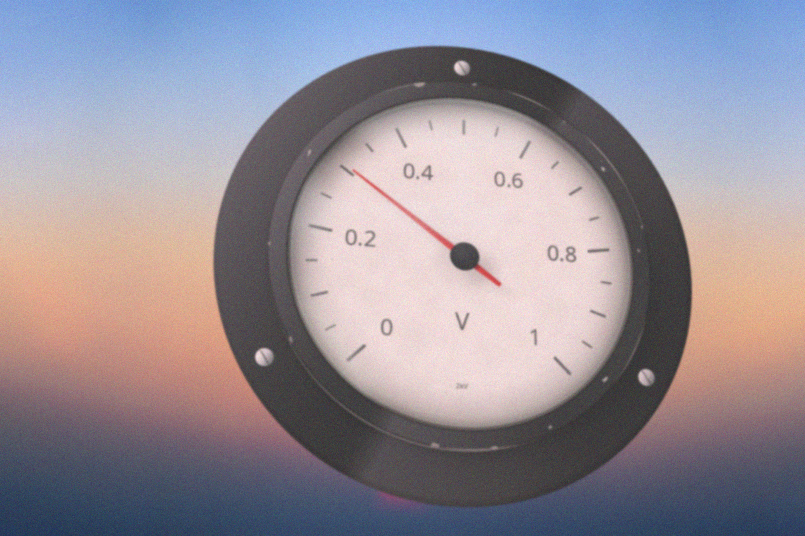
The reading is 0.3 V
